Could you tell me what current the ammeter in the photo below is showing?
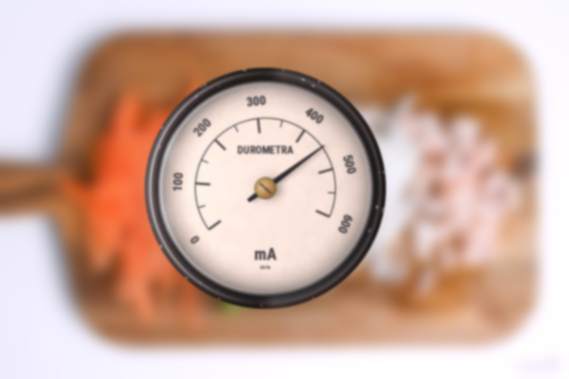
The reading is 450 mA
